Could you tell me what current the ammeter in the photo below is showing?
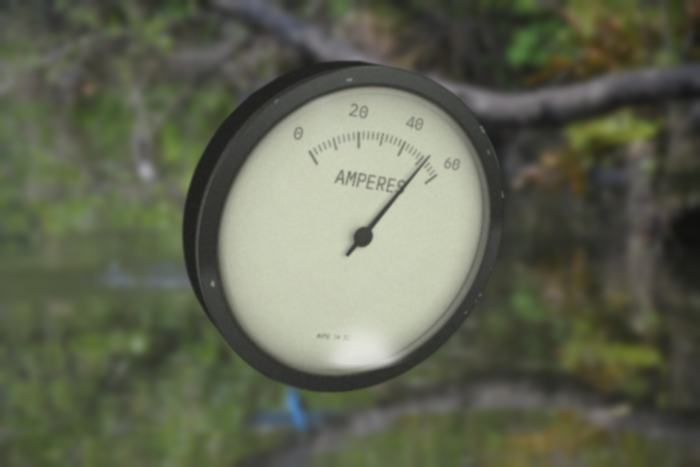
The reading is 50 A
